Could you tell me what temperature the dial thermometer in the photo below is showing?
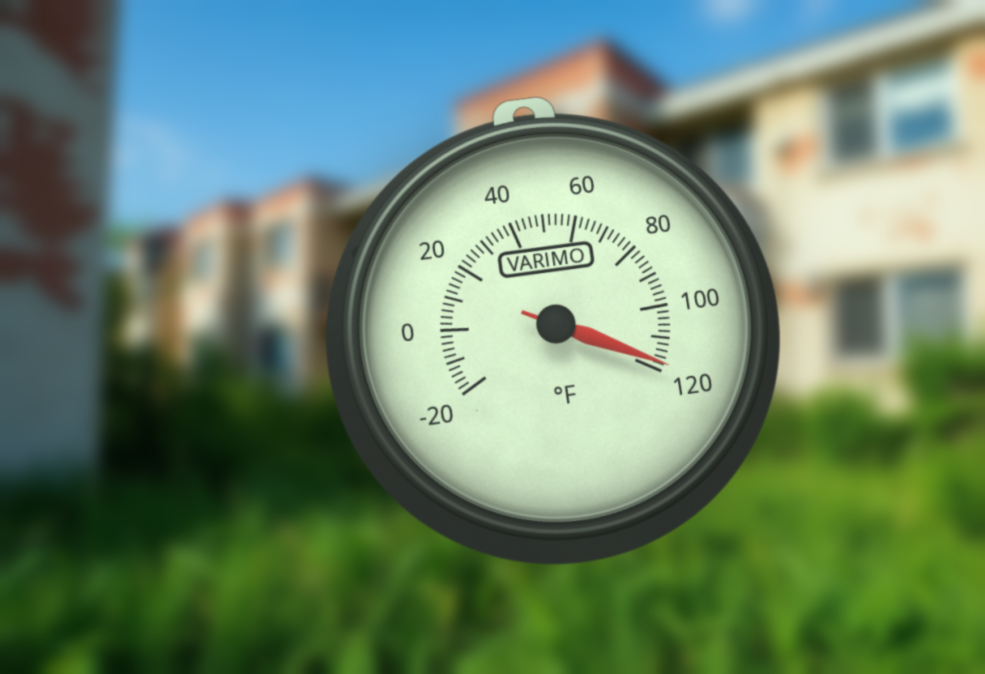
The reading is 118 °F
